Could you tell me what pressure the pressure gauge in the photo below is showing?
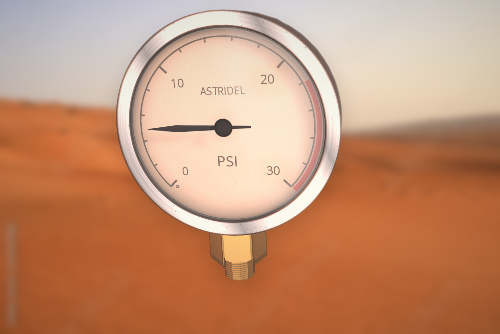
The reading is 5 psi
